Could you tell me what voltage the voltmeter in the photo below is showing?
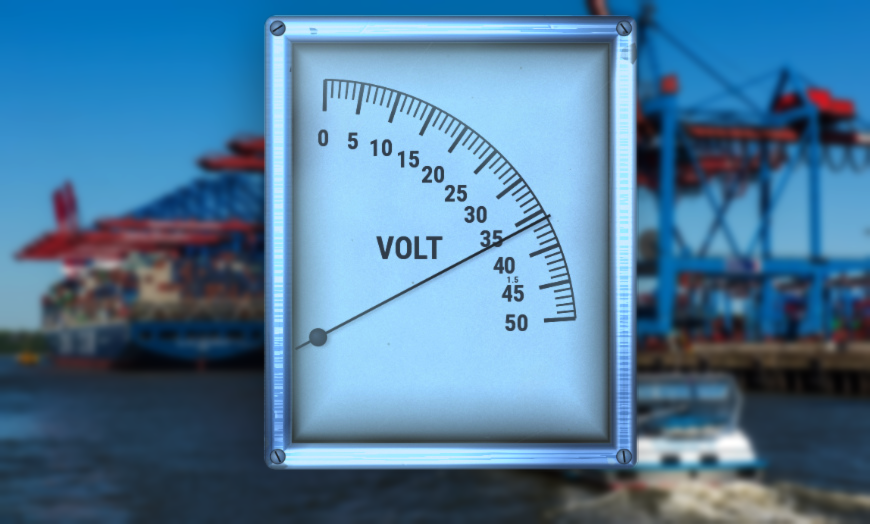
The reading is 36 V
